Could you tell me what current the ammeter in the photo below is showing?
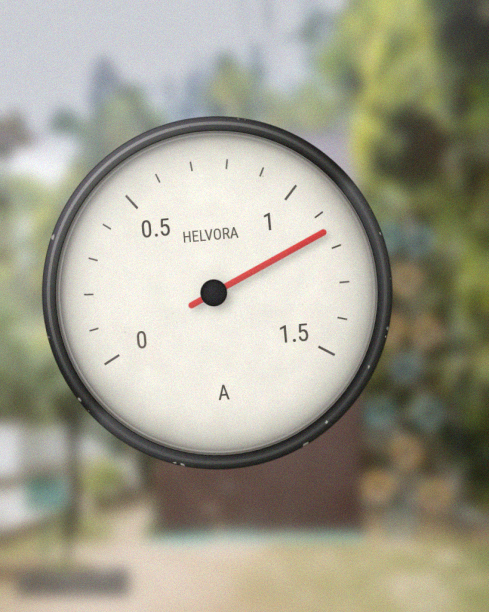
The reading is 1.15 A
